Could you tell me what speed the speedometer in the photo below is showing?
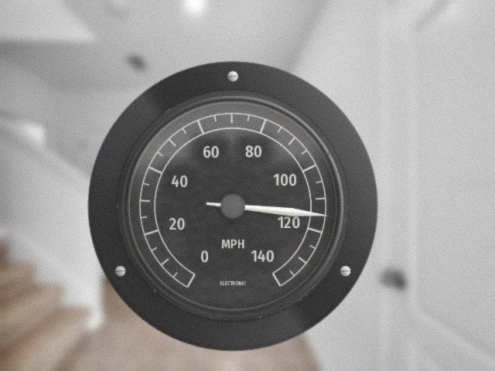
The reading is 115 mph
